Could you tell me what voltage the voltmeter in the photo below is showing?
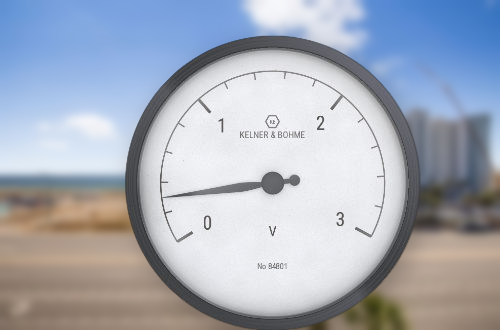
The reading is 0.3 V
